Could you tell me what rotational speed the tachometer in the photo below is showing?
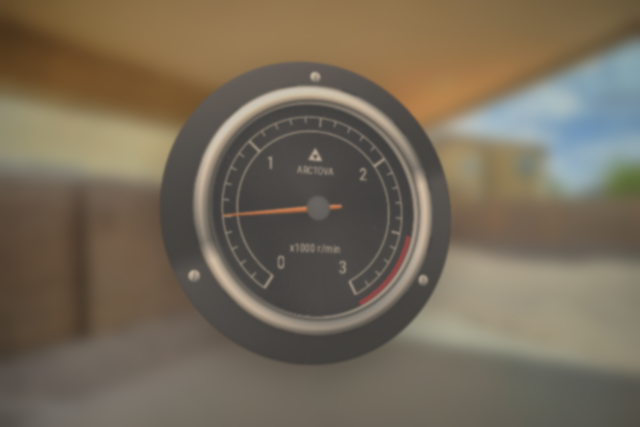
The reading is 500 rpm
